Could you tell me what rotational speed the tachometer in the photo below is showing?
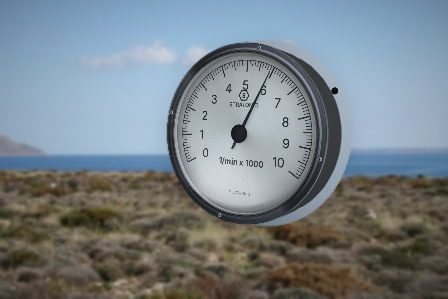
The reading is 6000 rpm
